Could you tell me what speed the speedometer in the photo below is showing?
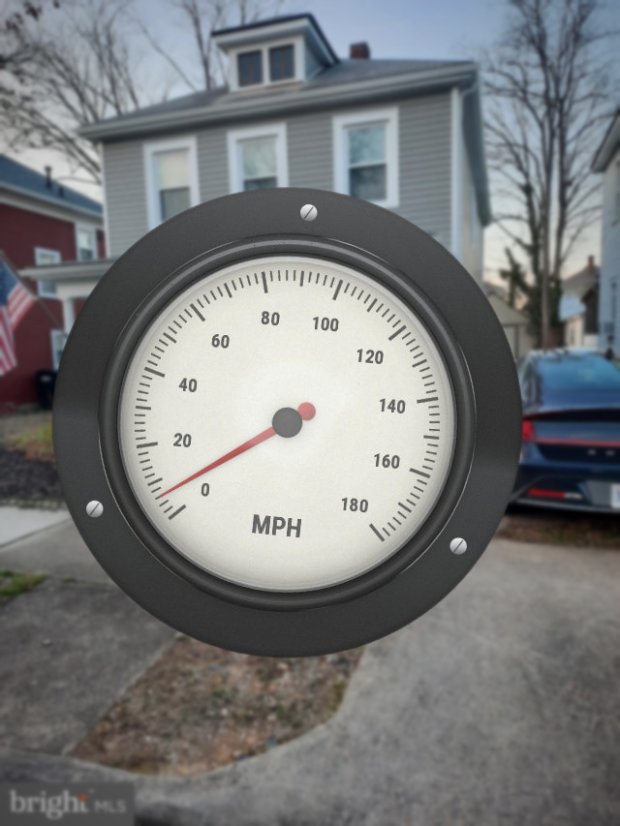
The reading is 6 mph
